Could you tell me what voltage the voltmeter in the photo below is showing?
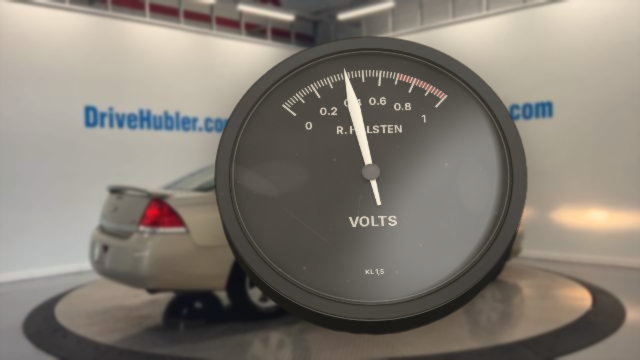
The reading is 0.4 V
